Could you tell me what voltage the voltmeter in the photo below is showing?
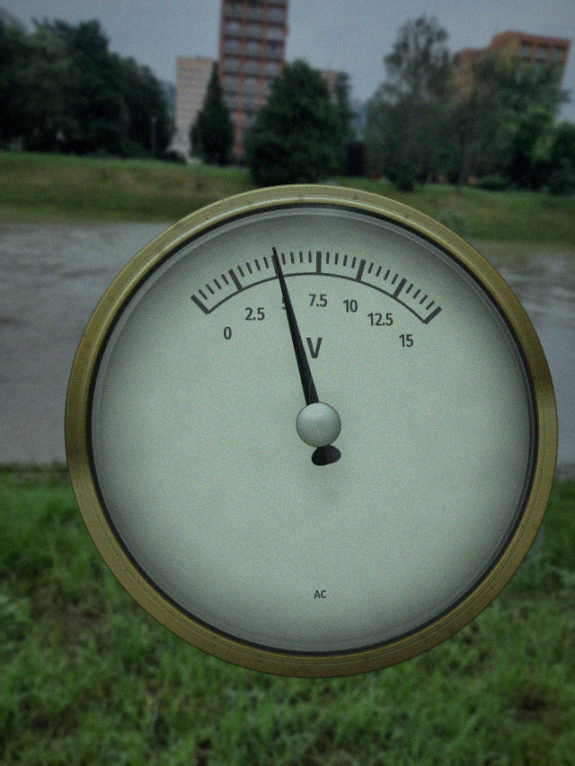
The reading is 5 V
